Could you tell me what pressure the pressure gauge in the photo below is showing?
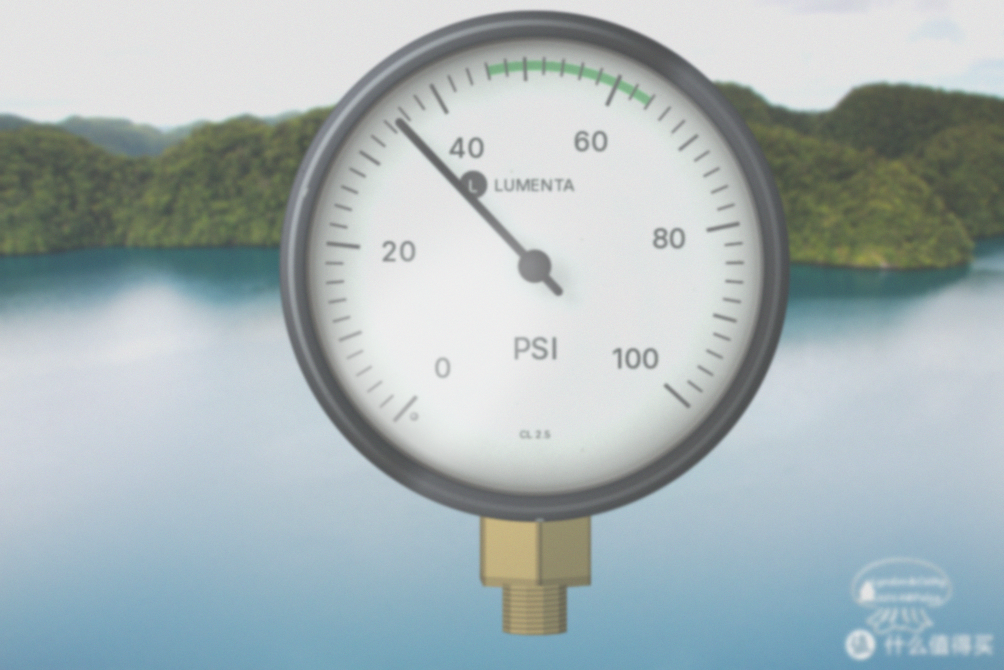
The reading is 35 psi
